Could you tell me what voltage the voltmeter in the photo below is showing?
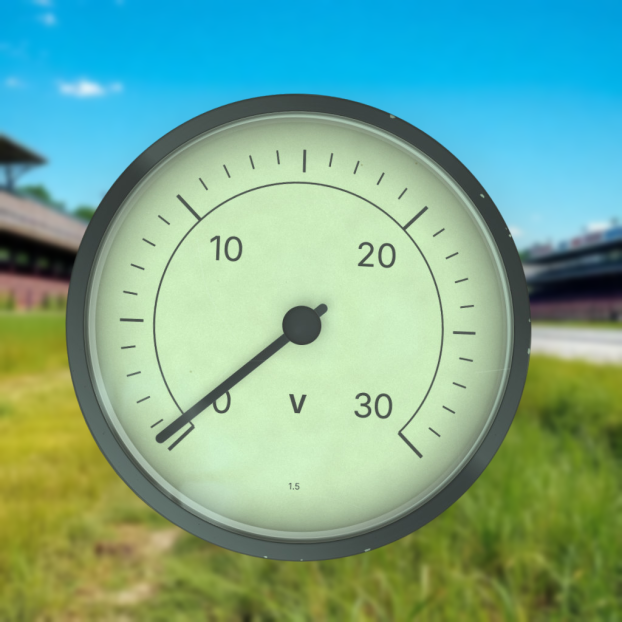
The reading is 0.5 V
